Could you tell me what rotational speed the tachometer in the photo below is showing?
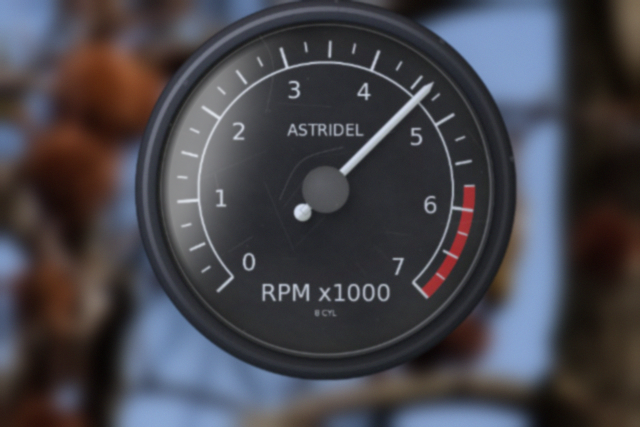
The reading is 4625 rpm
